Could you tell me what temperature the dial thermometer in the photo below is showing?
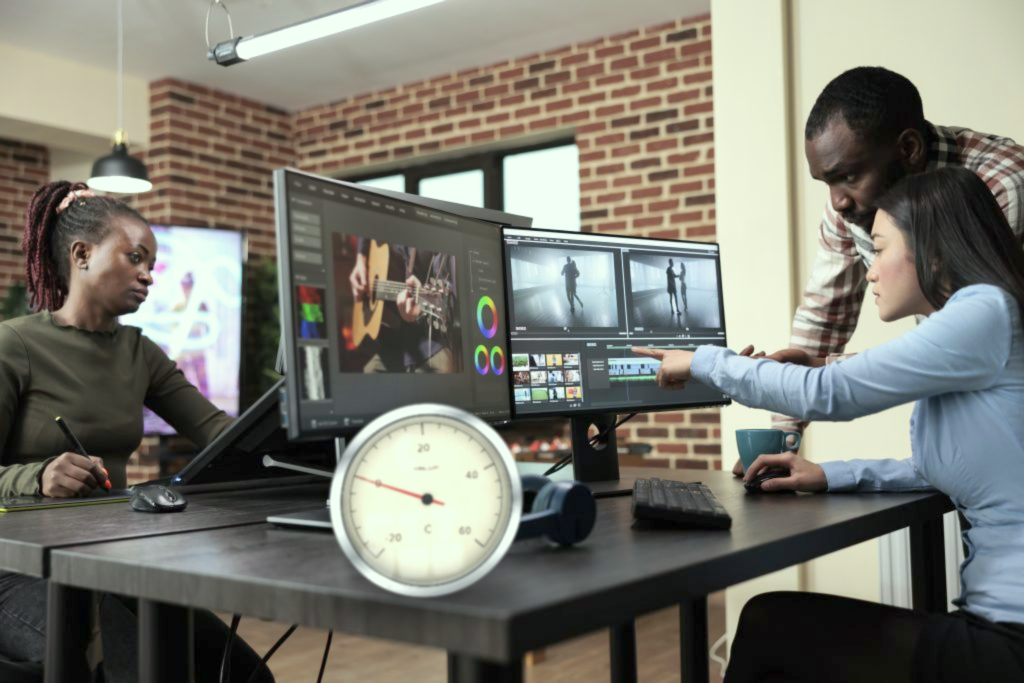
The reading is 0 °C
